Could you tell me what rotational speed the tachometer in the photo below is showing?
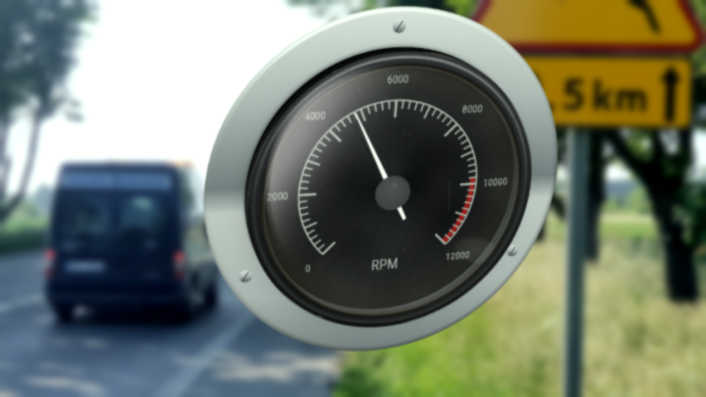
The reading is 4800 rpm
